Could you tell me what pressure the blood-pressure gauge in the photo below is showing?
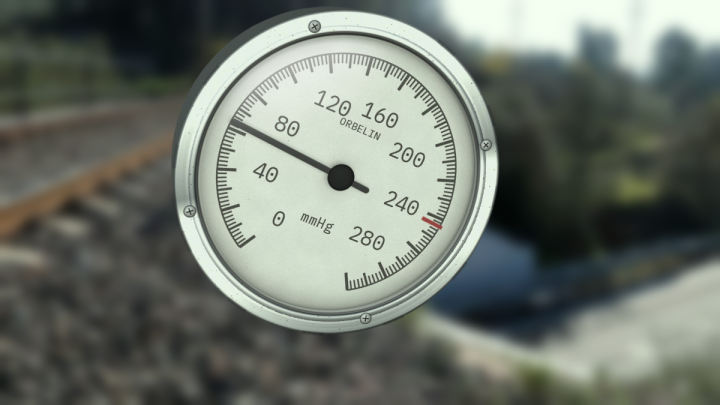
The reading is 64 mmHg
